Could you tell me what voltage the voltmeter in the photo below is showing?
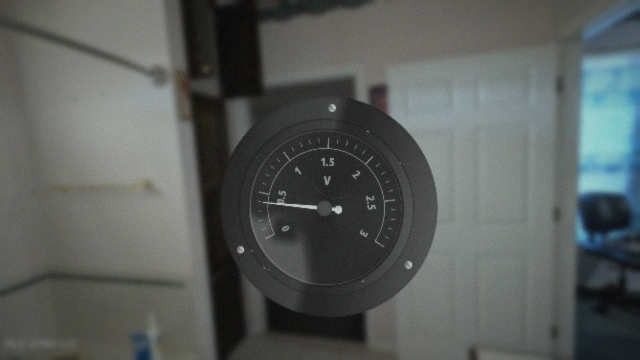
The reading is 0.4 V
